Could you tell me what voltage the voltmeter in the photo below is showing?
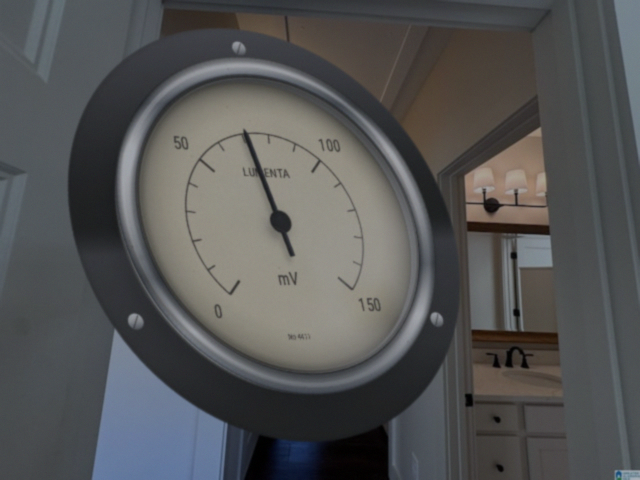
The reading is 70 mV
